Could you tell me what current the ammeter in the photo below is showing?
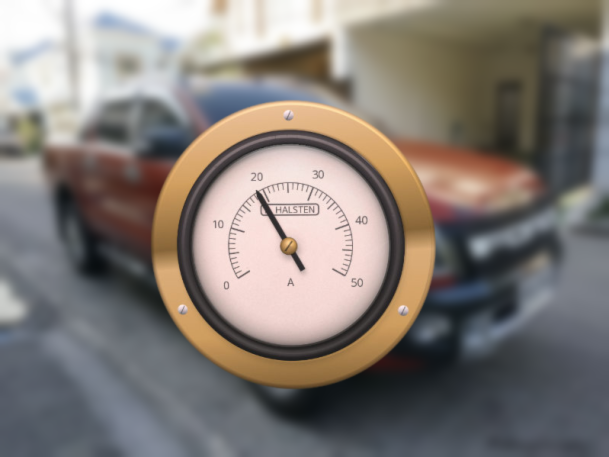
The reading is 19 A
